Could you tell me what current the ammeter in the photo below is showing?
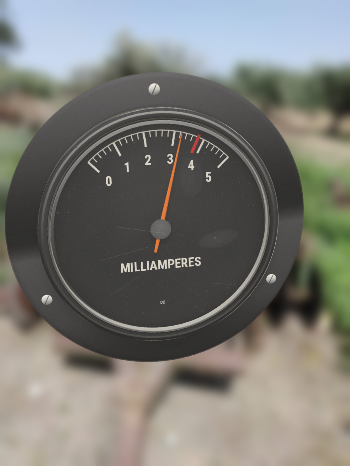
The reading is 3.2 mA
